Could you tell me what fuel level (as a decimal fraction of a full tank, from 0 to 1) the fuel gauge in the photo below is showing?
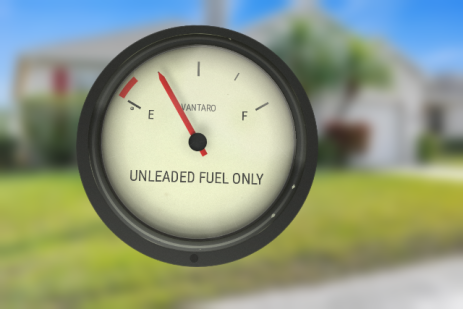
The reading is 0.25
